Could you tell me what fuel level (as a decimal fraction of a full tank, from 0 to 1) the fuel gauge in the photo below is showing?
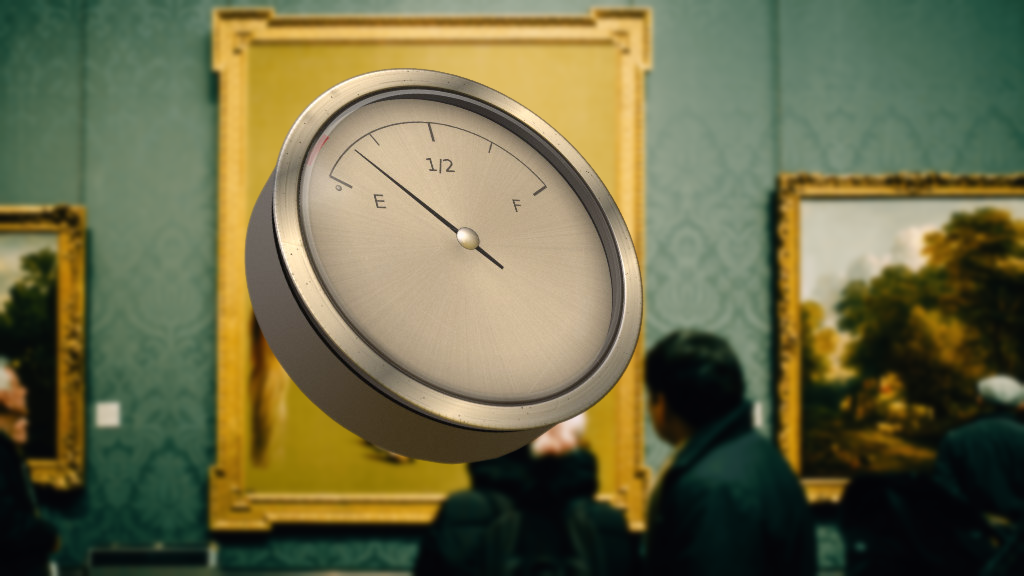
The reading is 0.125
